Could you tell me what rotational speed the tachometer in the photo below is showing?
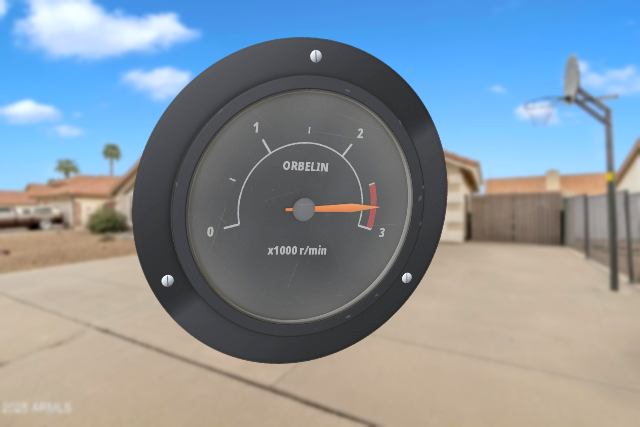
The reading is 2750 rpm
